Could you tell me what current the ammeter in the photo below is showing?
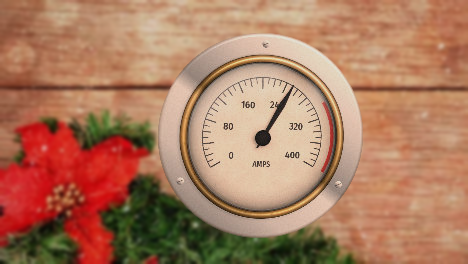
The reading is 250 A
